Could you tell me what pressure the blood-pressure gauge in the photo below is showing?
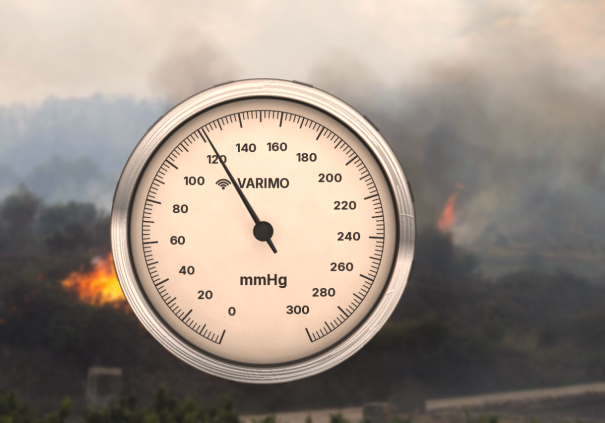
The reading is 122 mmHg
